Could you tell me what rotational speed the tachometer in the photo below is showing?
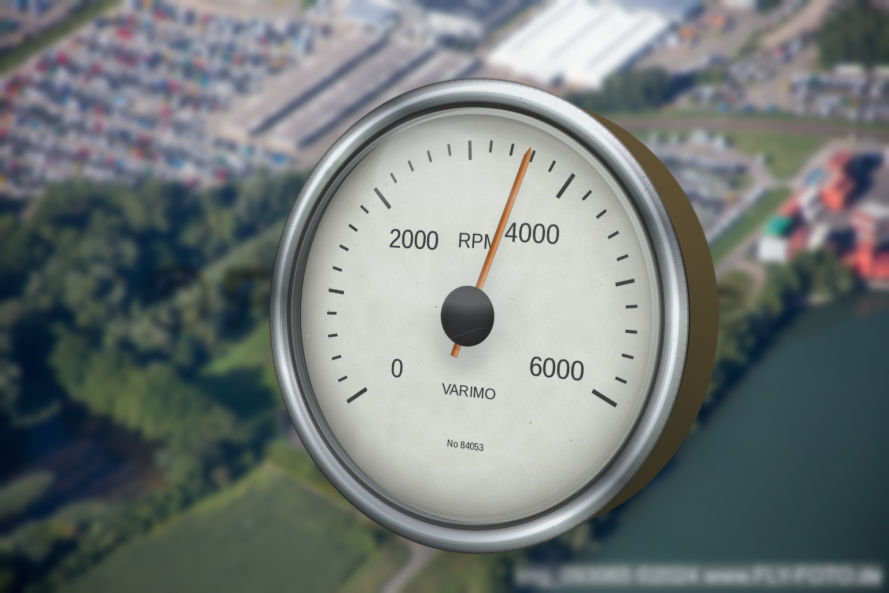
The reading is 3600 rpm
